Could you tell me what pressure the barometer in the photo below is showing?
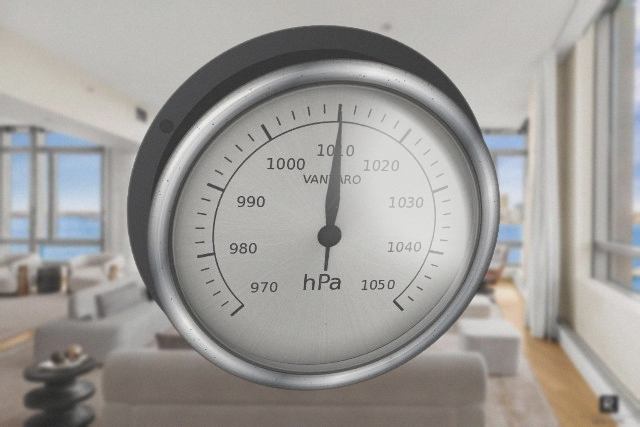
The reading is 1010 hPa
